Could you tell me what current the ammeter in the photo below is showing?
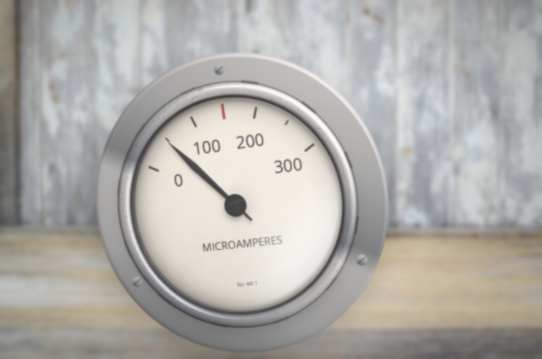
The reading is 50 µA
